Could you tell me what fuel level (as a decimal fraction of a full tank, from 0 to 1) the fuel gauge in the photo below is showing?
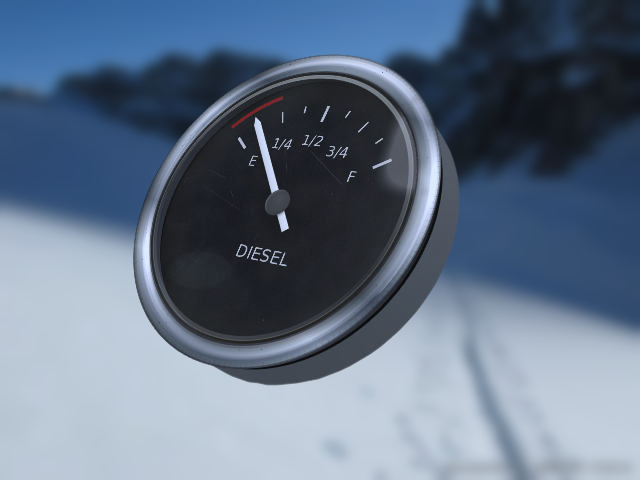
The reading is 0.125
